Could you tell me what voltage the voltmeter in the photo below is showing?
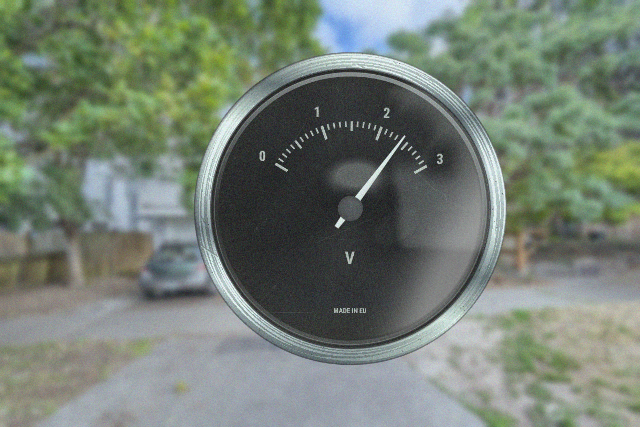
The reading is 2.4 V
